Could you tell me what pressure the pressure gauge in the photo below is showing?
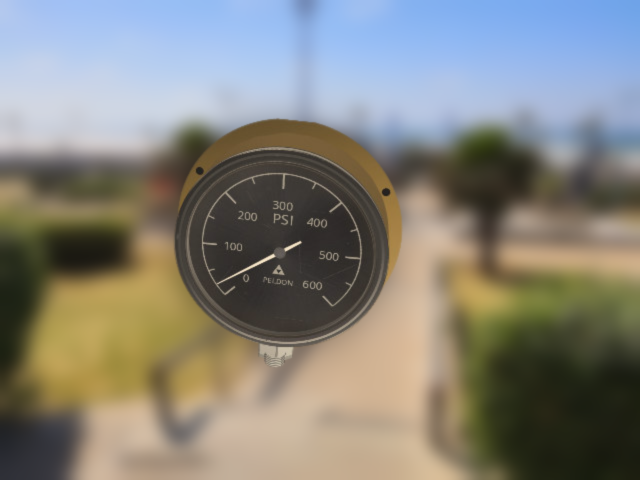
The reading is 25 psi
